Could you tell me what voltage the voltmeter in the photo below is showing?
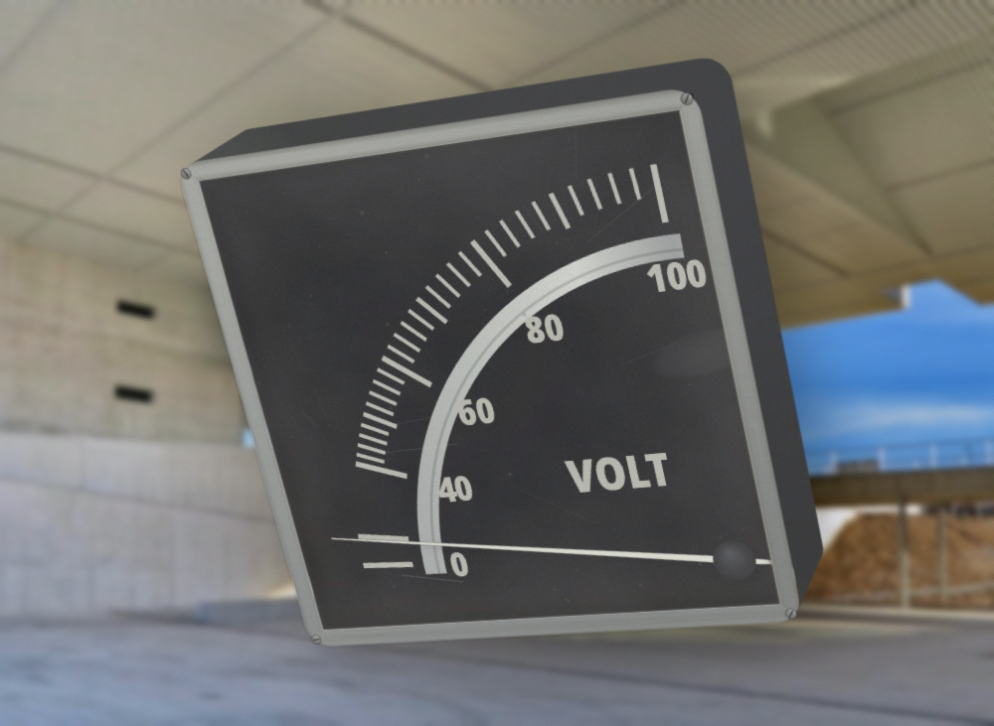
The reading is 20 V
